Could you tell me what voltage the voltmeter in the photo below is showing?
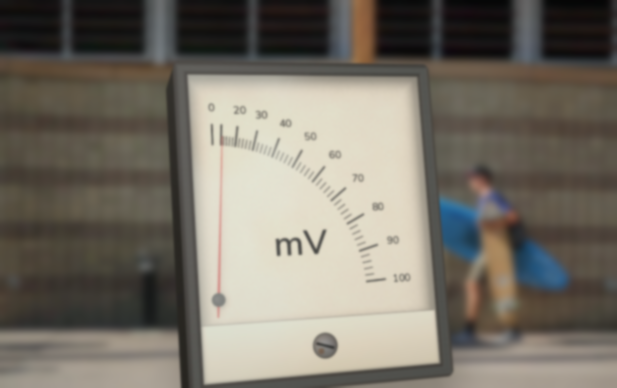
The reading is 10 mV
